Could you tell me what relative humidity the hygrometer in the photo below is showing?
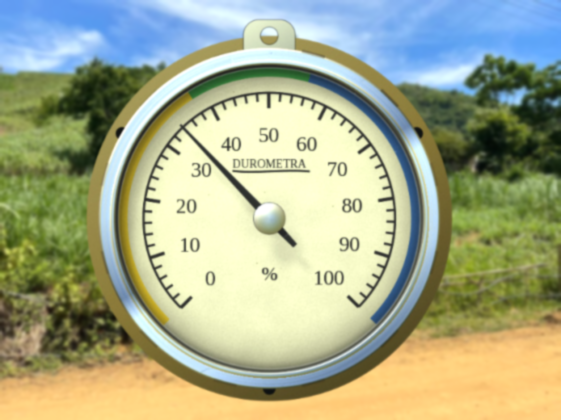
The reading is 34 %
